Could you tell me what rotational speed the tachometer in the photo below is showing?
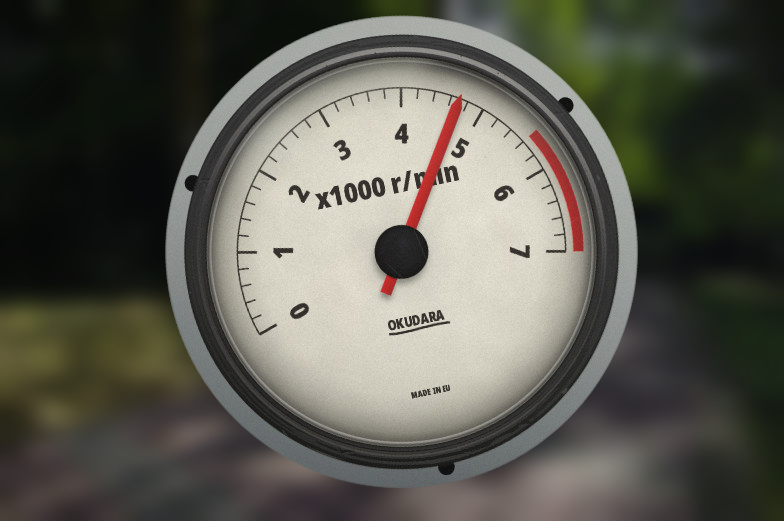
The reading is 4700 rpm
